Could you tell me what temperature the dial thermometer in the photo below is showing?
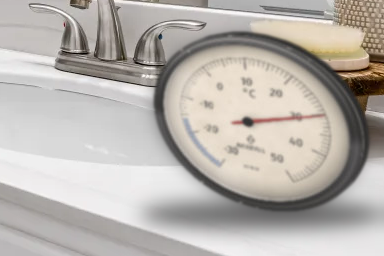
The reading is 30 °C
